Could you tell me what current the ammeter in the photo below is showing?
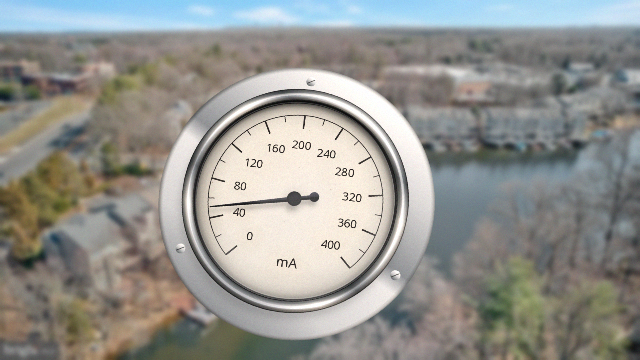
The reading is 50 mA
